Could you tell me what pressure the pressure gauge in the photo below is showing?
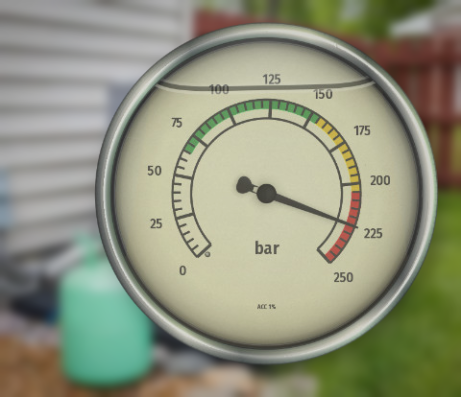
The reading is 225 bar
